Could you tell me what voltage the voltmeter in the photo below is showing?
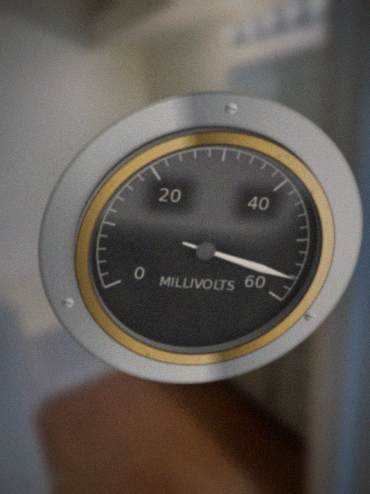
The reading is 56 mV
